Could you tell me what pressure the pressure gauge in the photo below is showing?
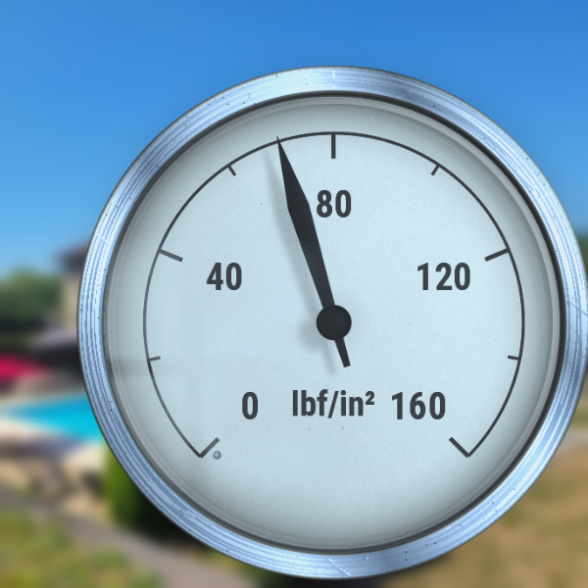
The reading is 70 psi
